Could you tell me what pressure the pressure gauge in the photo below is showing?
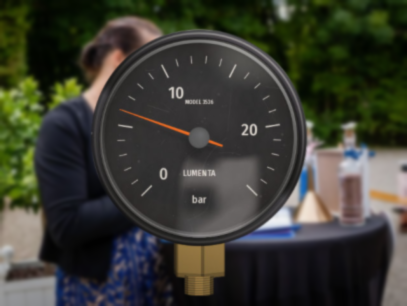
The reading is 6 bar
